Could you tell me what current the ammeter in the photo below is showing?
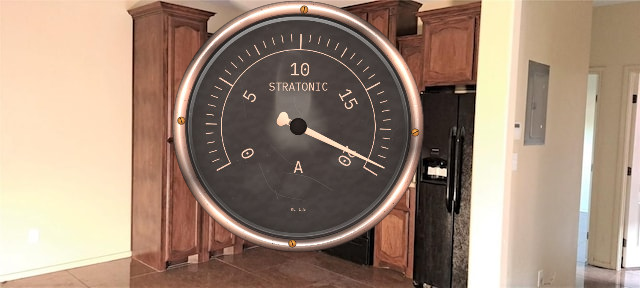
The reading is 19.5 A
